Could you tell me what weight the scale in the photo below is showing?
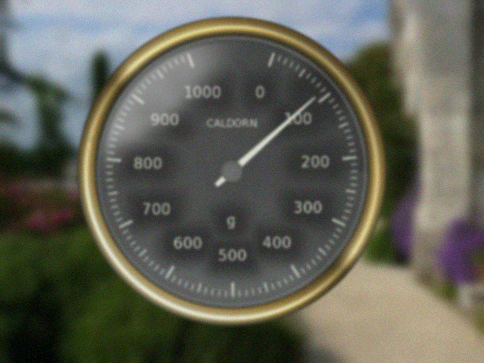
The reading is 90 g
